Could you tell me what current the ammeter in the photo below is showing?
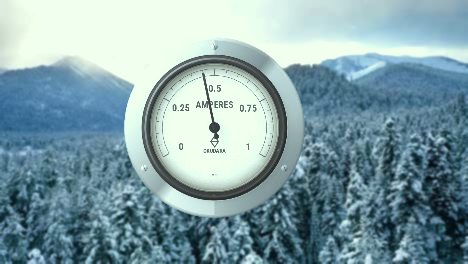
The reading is 0.45 A
